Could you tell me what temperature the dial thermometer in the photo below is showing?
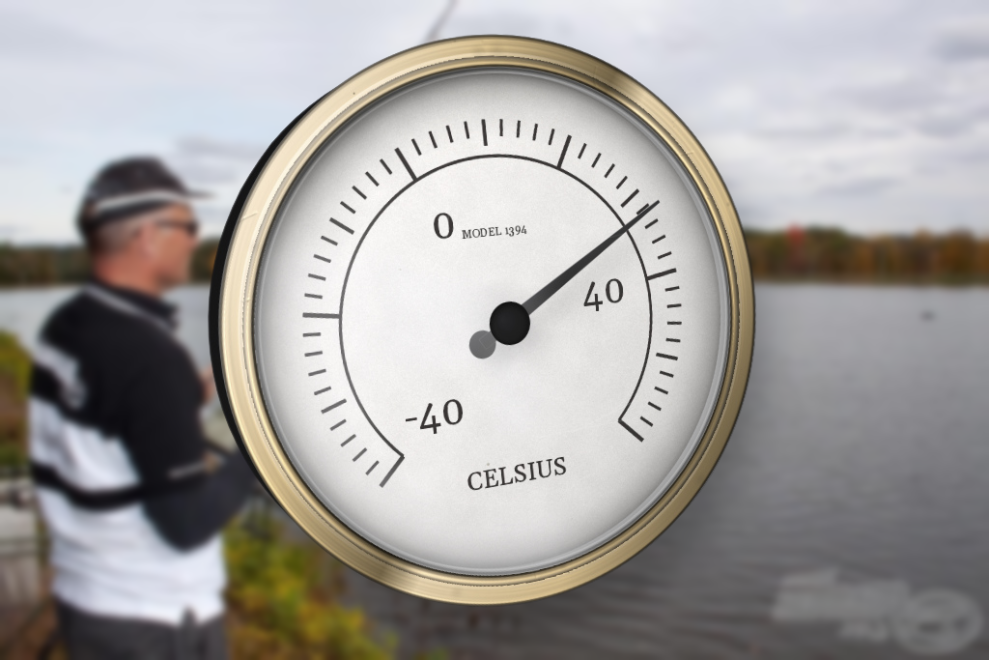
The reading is 32 °C
